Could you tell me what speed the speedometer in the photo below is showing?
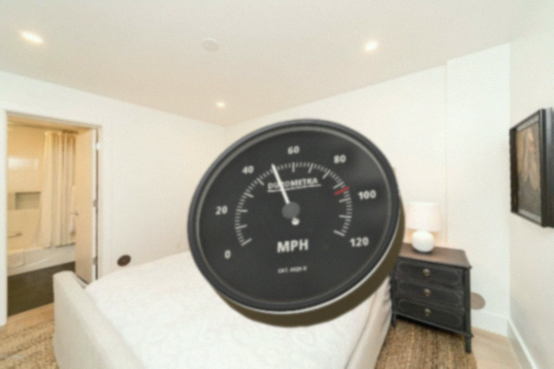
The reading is 50 mph
